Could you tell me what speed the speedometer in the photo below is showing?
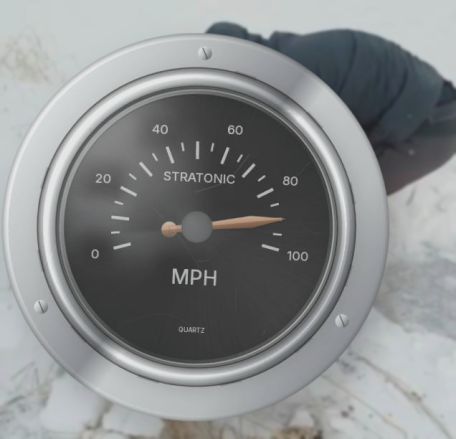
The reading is 90 mph
